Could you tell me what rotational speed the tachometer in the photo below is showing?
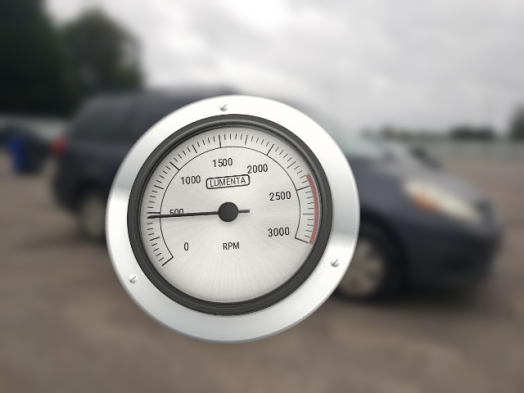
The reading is 450 rpm
